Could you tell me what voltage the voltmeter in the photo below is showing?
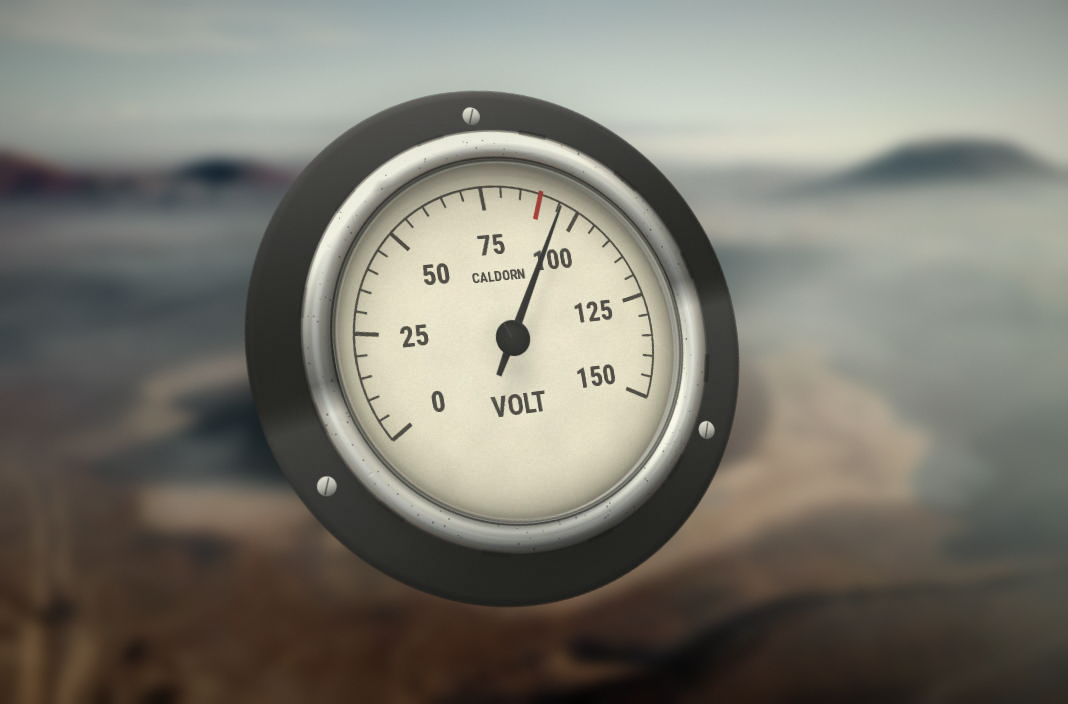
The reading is 95 V
